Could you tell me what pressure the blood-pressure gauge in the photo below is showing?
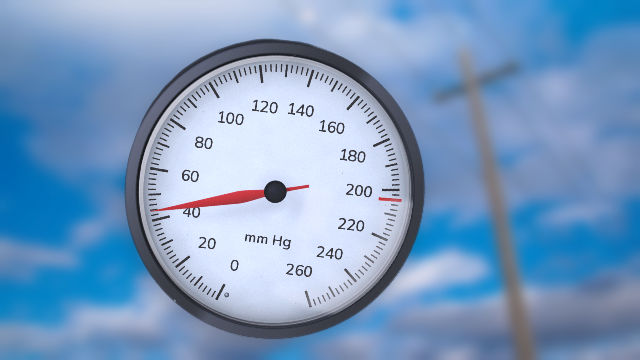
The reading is 44 mmHg
